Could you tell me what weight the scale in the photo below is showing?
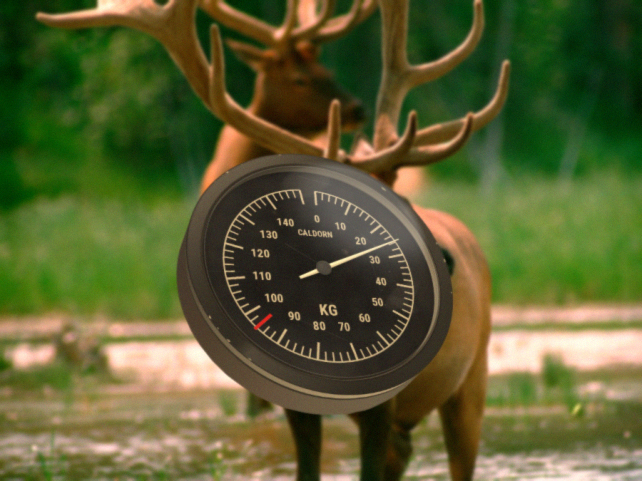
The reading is 26 kg
